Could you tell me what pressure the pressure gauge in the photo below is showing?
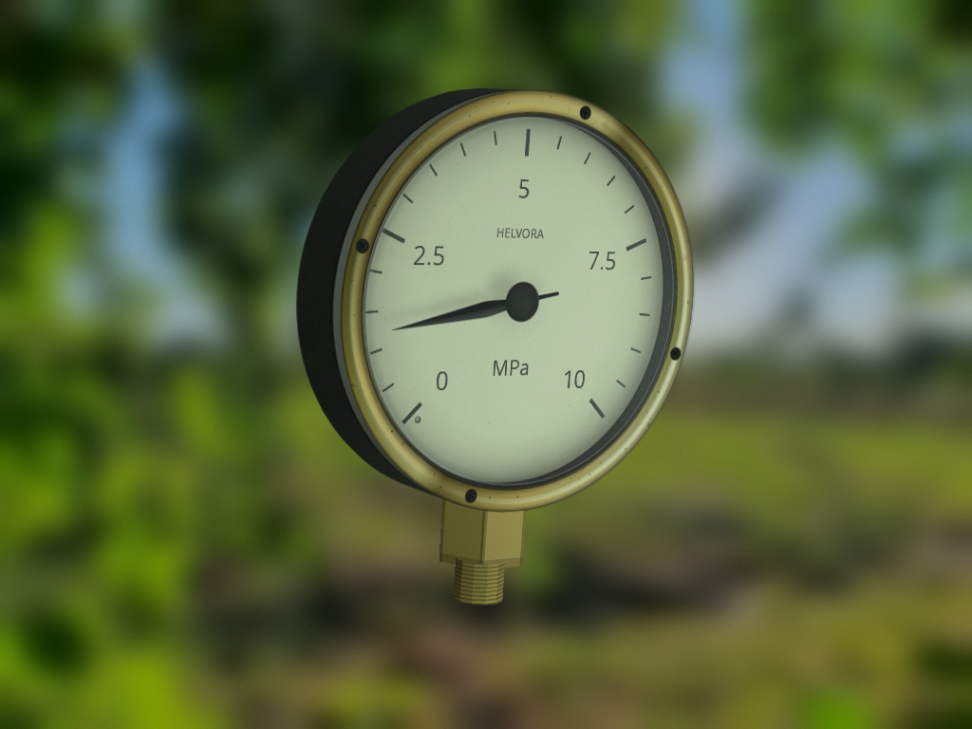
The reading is 1.25 MPa
